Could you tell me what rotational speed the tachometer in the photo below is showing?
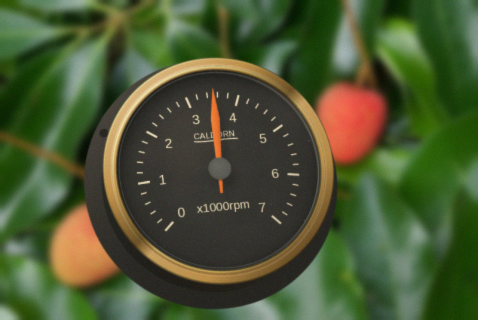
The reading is 3500 rpm
